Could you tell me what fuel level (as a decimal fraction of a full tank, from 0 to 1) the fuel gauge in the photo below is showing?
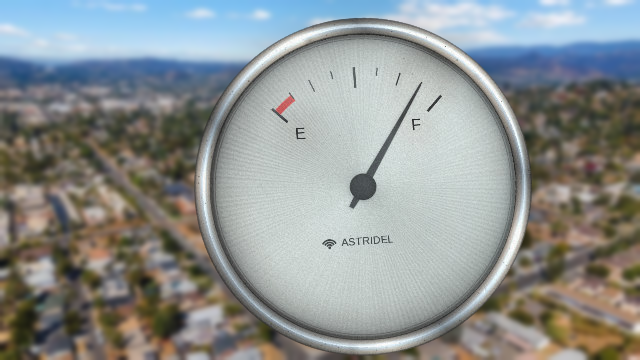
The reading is 0.875
